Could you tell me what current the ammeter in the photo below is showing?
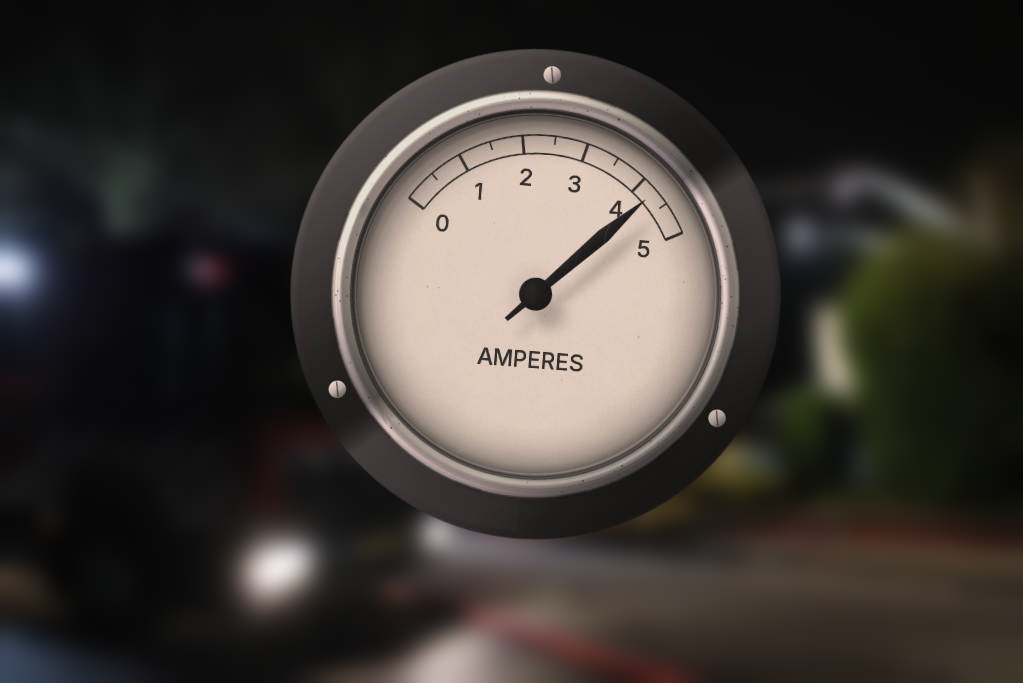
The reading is 4.25 A
